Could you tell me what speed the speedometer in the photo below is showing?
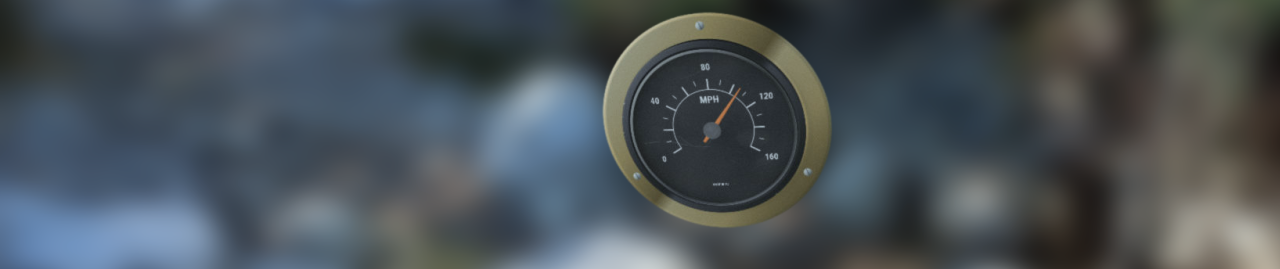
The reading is 105 mph
